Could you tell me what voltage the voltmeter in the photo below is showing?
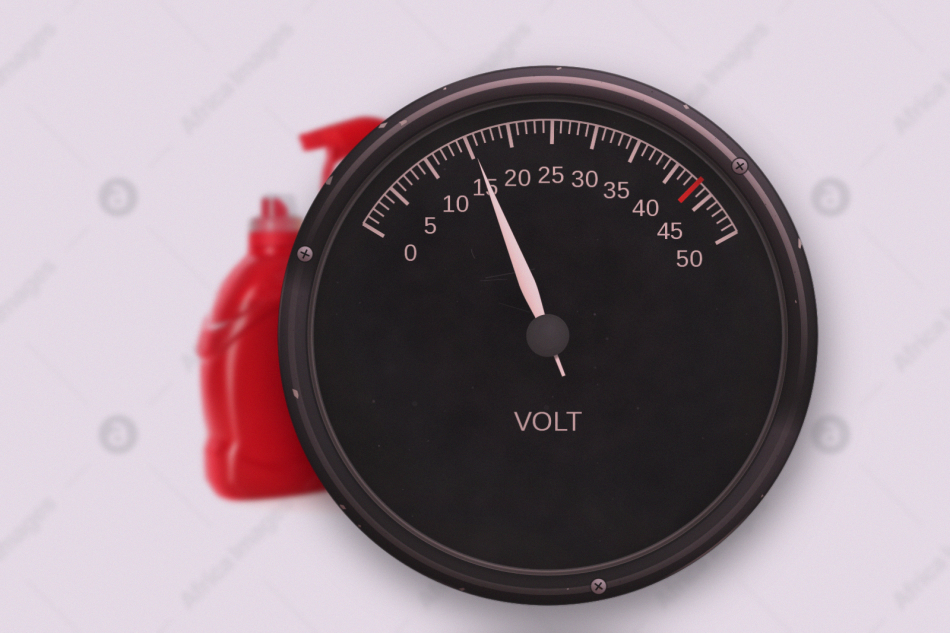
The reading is 15.5 V
